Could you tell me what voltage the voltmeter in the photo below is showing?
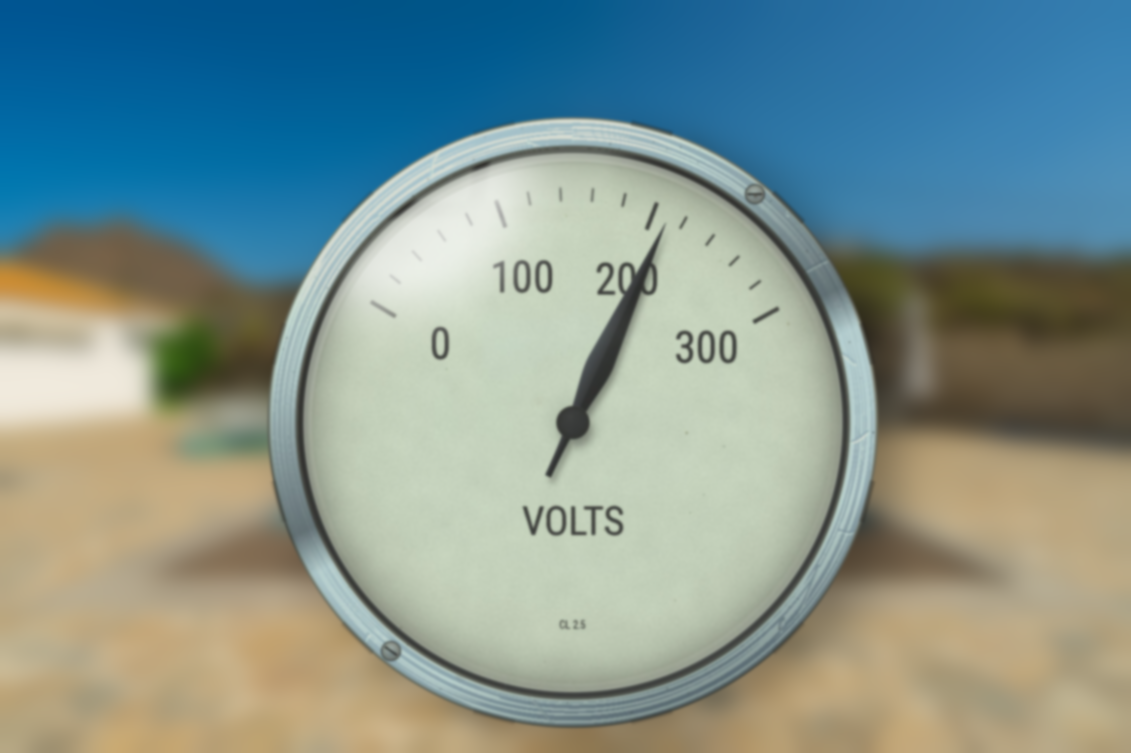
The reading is 210 V
